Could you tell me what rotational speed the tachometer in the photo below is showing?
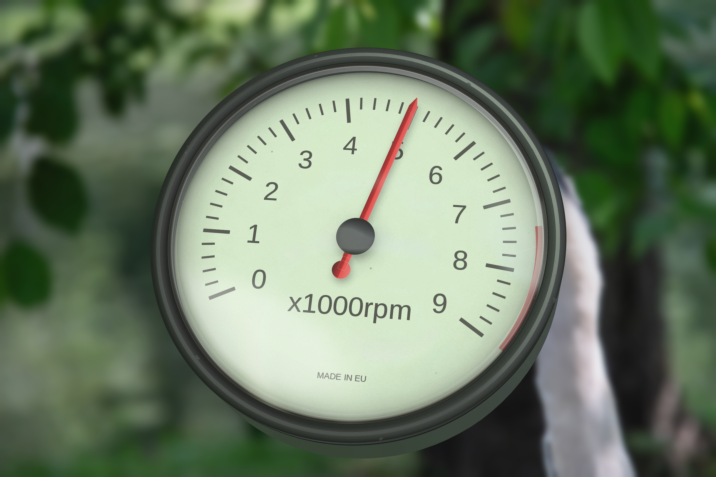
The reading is 5000 rpm
